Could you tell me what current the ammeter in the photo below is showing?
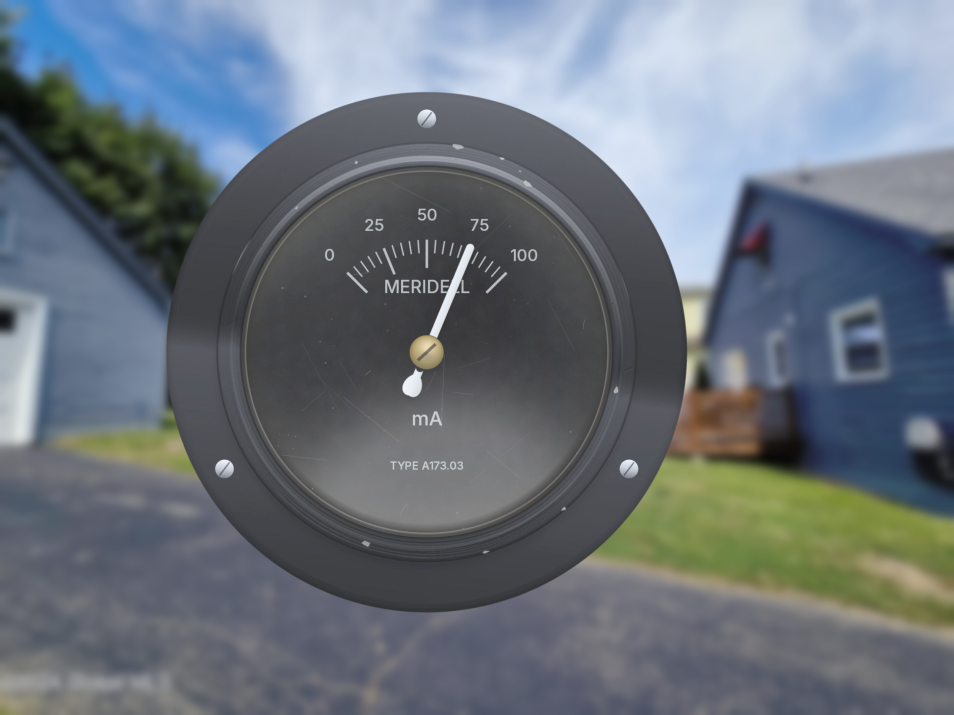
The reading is 75 mA
